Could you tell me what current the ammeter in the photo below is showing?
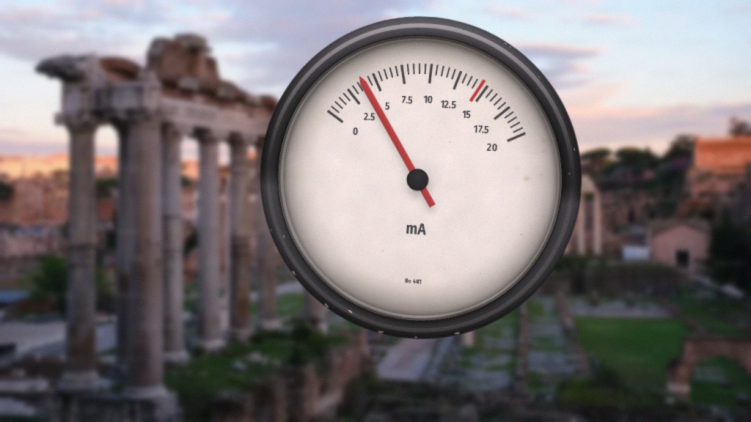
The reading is 4 mA
